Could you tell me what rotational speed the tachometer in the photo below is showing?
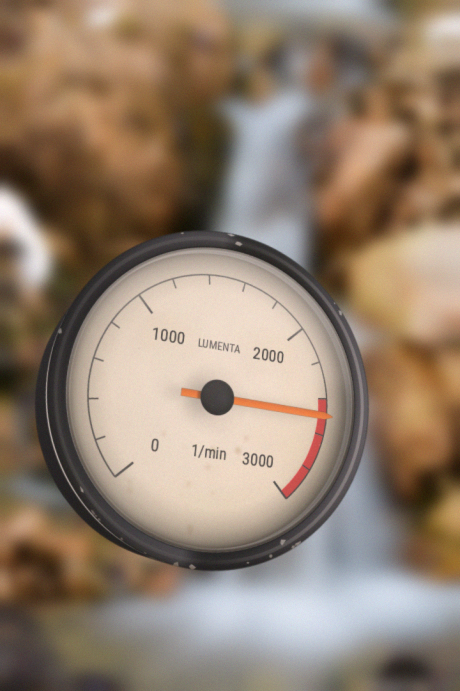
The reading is 2500 rpm
